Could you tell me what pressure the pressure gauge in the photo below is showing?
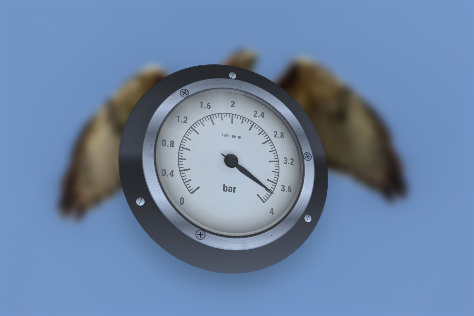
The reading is 3.8 bar
